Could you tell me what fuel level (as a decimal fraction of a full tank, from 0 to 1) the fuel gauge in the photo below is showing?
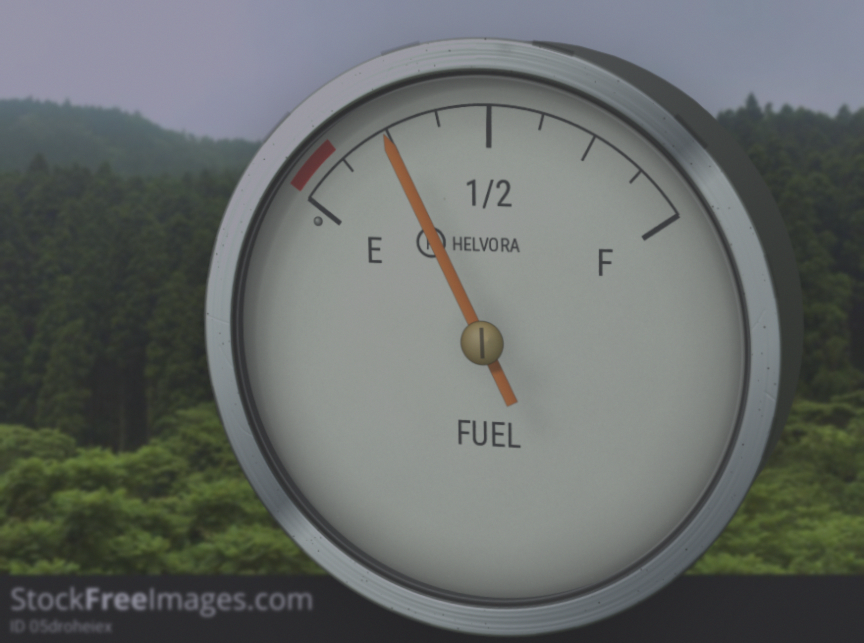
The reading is 0.25
